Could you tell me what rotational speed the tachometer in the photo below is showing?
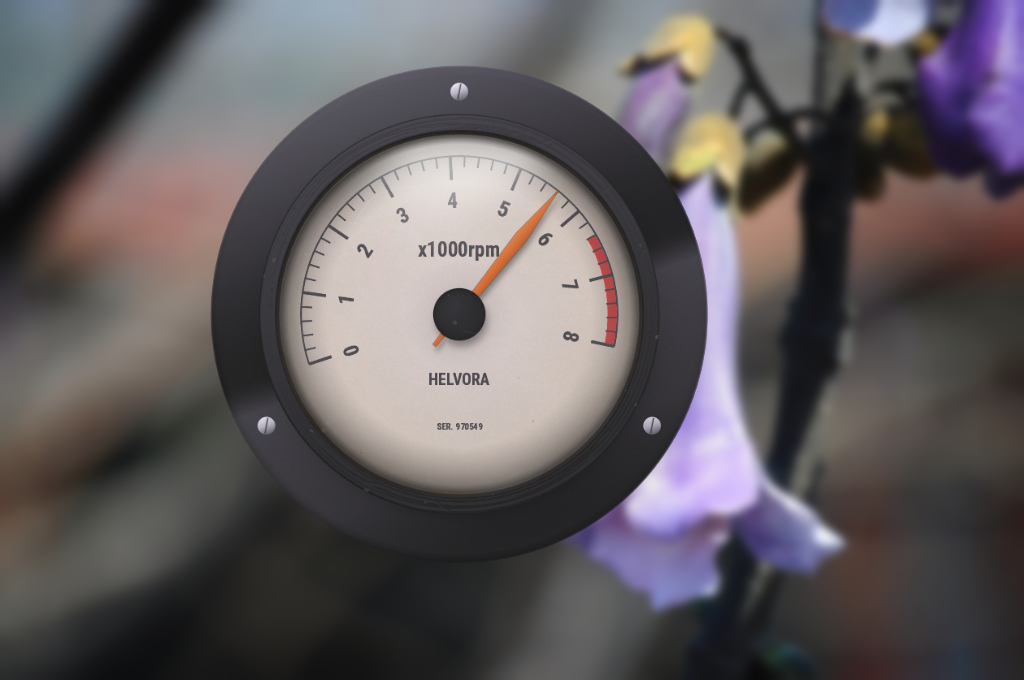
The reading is 5600 rpm
